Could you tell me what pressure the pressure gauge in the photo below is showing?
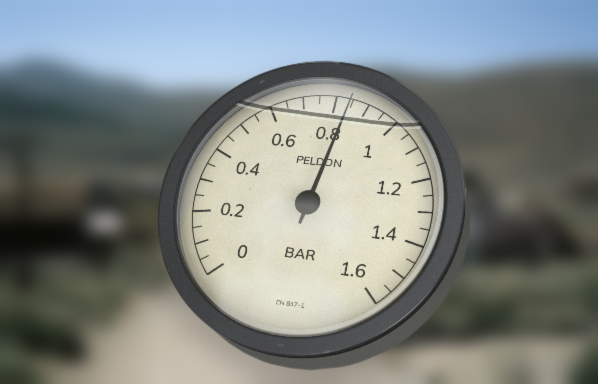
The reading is 0.85 bar
